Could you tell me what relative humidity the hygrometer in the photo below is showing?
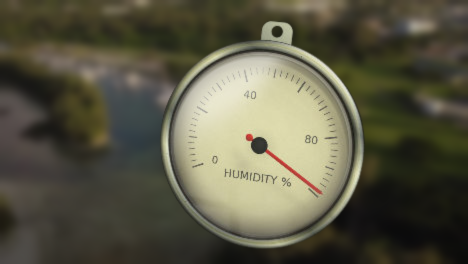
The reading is 98 %
